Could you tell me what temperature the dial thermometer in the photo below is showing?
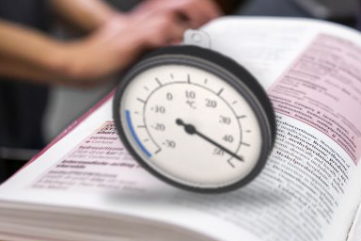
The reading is 45 °C
